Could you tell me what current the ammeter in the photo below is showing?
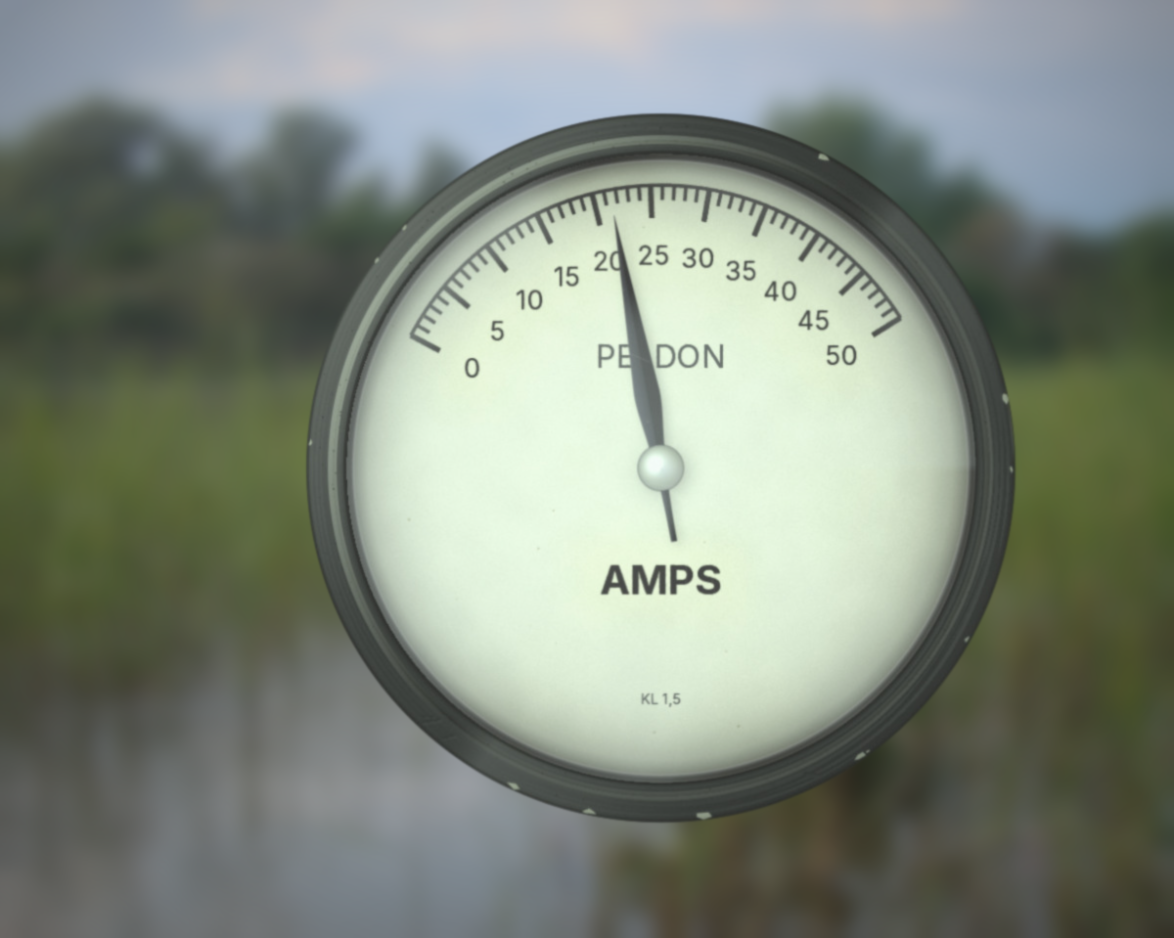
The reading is 21.5 A
